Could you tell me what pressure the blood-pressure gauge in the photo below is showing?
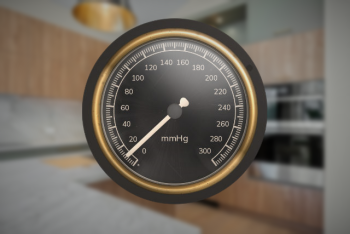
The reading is 10 mmHg
